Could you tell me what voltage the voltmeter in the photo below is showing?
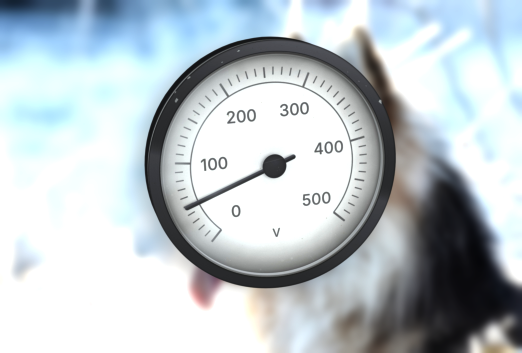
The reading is 50 V
